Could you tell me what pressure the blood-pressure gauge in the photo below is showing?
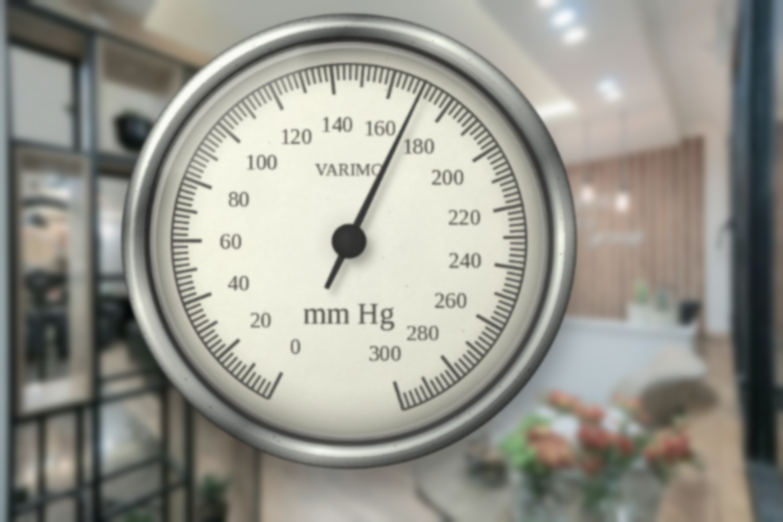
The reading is 170 mmHg
